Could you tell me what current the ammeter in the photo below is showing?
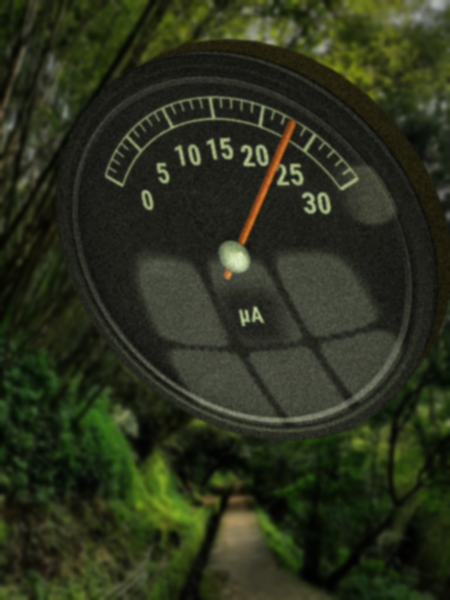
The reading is 23 µA
